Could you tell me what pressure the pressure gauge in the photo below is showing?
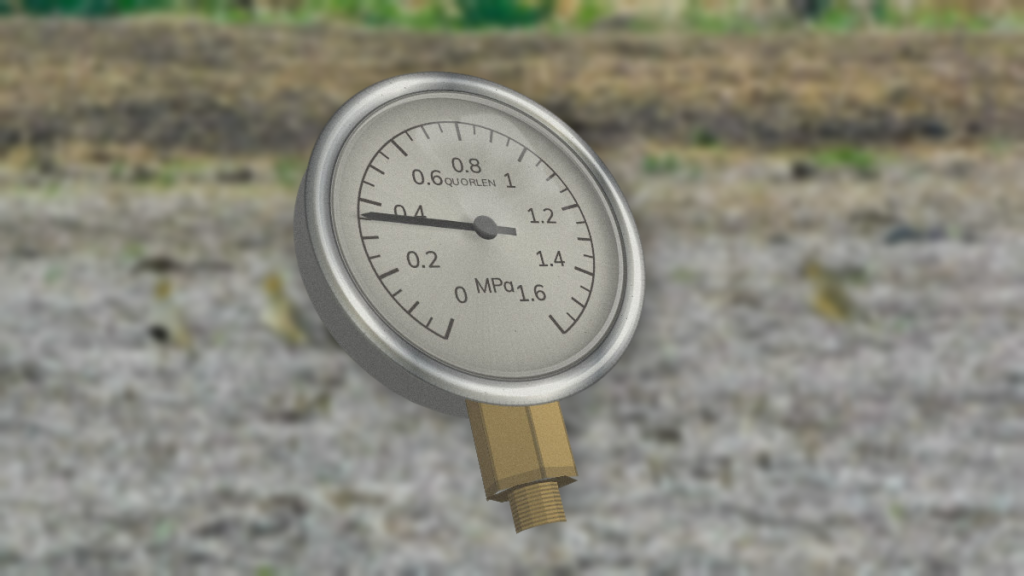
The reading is 0.35 MPa
